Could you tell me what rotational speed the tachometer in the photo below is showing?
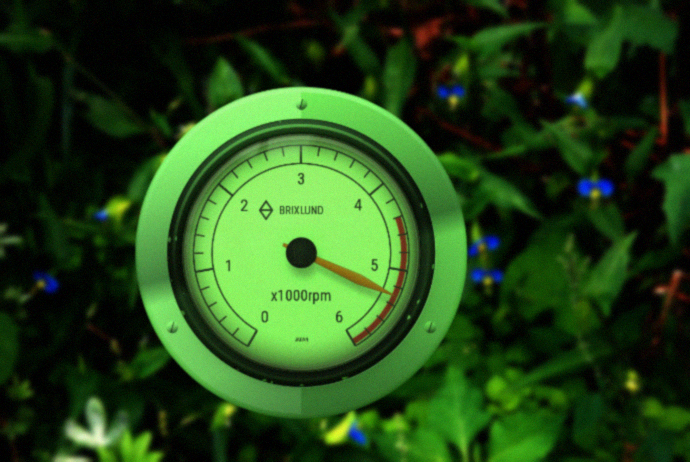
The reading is 5300 rpm
